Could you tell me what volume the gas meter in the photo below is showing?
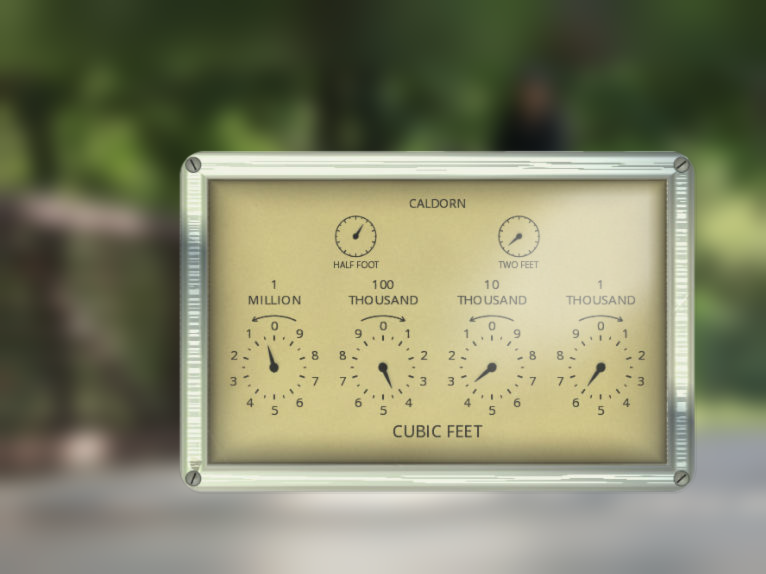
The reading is 43600 ft³
